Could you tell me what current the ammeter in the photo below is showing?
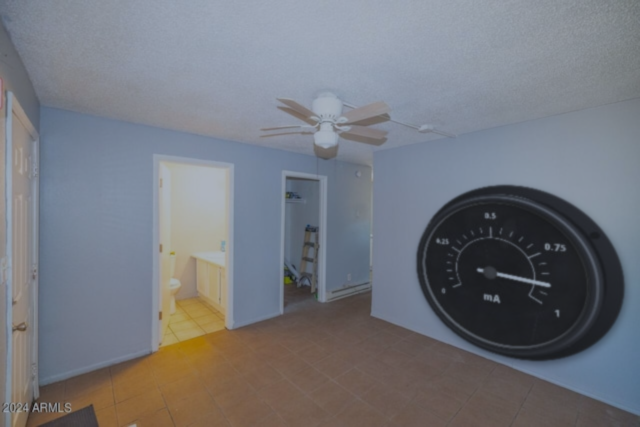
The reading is 0.9 mA
